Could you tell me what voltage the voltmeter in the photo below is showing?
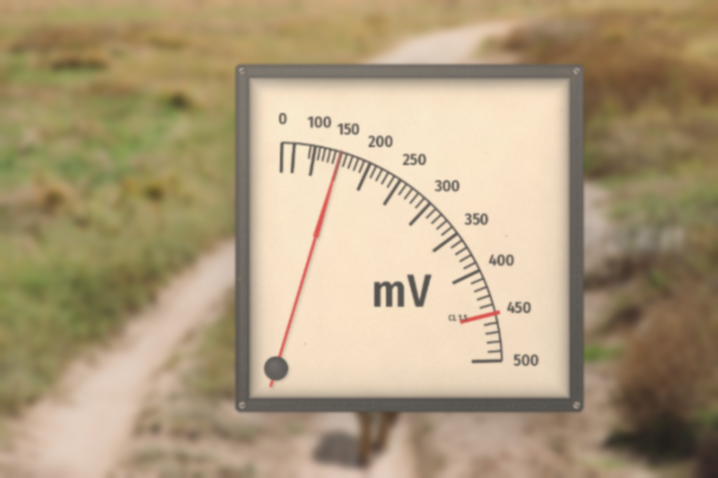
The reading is 150 mV
